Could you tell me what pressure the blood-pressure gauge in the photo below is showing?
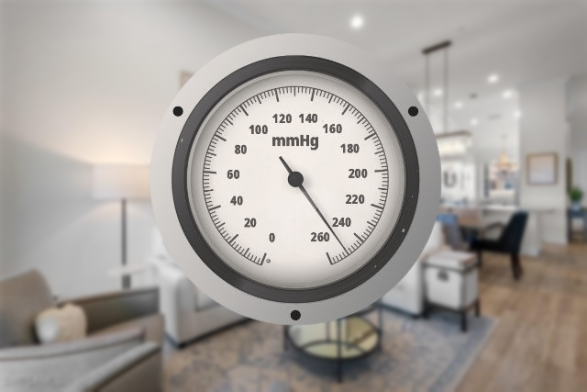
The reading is 250 mmHg
